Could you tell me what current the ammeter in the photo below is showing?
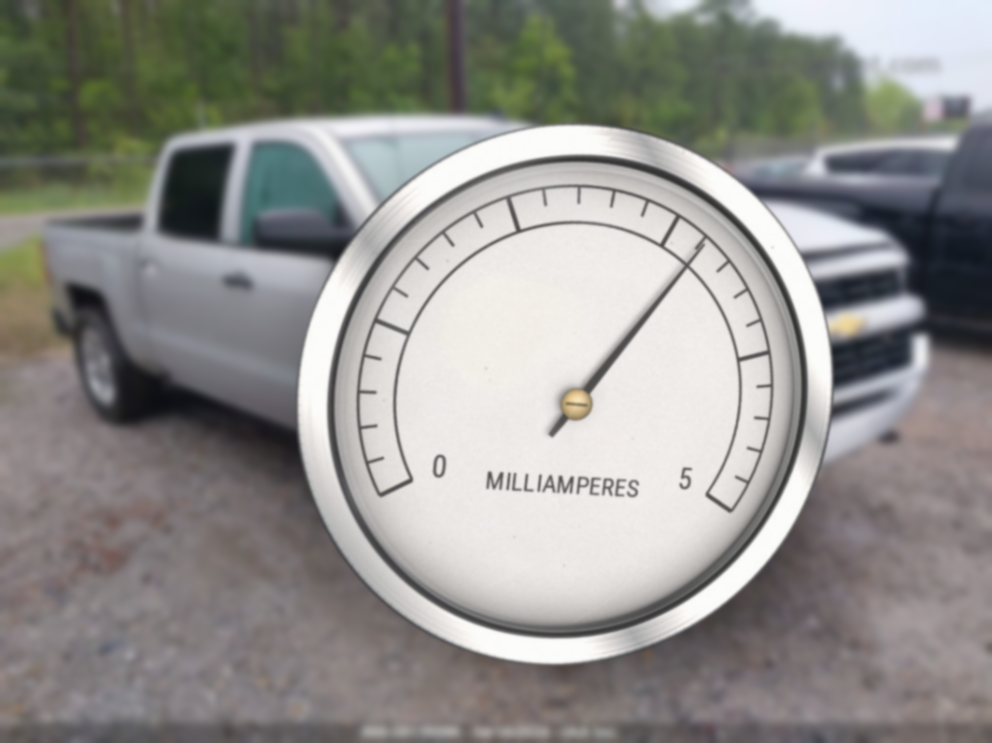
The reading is 3.2 mA
